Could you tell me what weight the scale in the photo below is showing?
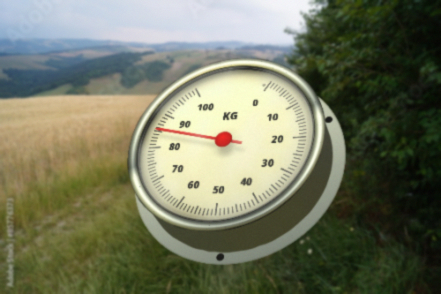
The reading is 85 kg
